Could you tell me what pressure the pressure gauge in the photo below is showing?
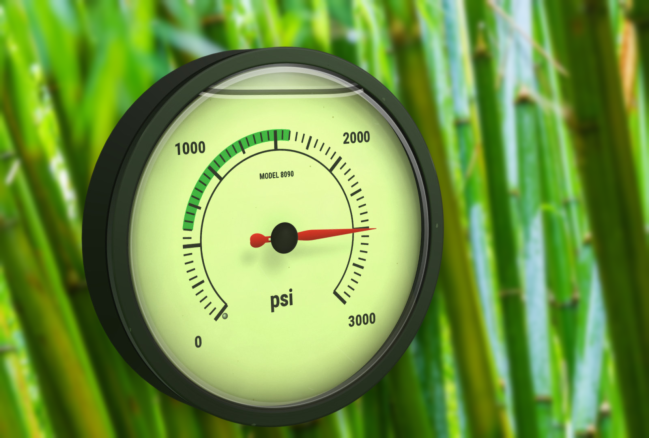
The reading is 2500 psi
